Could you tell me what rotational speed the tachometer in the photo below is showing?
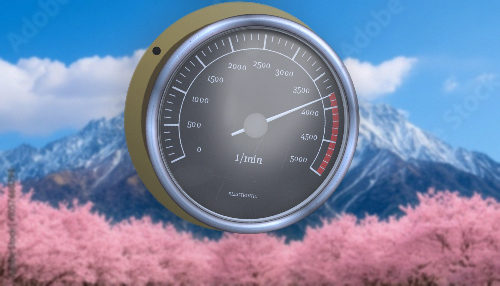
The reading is 3800 rpm
